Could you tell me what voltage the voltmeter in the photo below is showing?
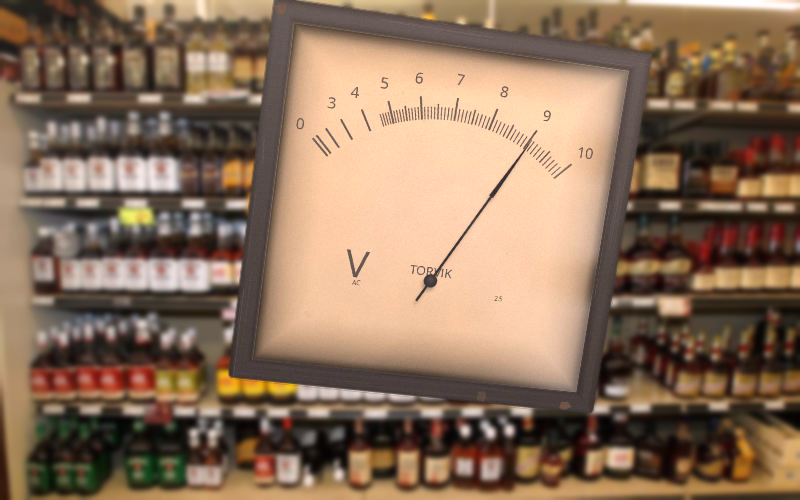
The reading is 9 V
